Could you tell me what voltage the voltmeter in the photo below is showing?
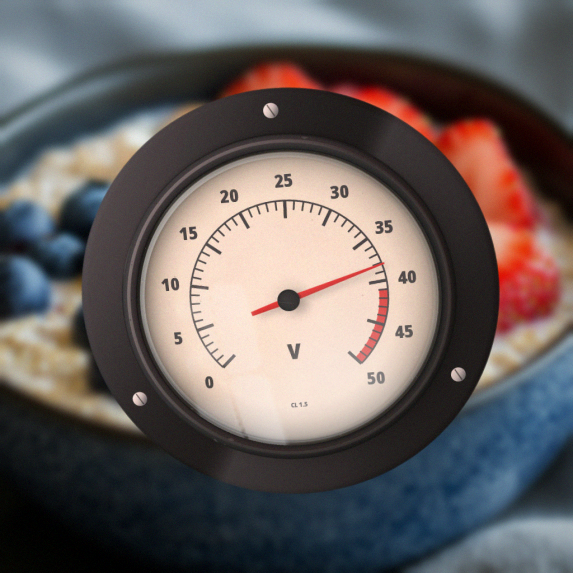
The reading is 38 V
